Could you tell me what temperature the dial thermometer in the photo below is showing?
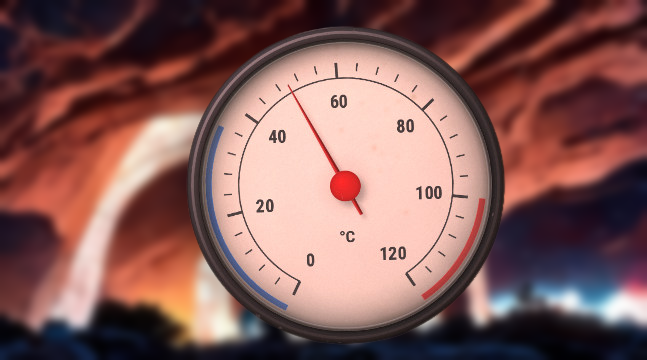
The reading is 50 °C
